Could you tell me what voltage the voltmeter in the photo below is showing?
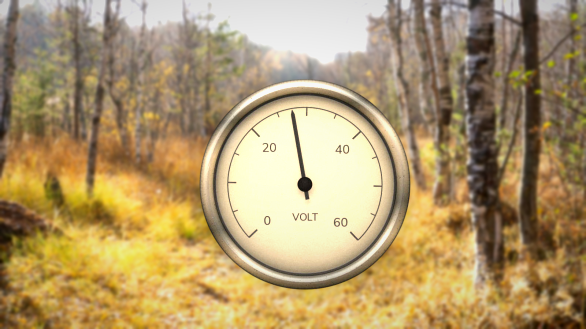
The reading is 27.5 V
